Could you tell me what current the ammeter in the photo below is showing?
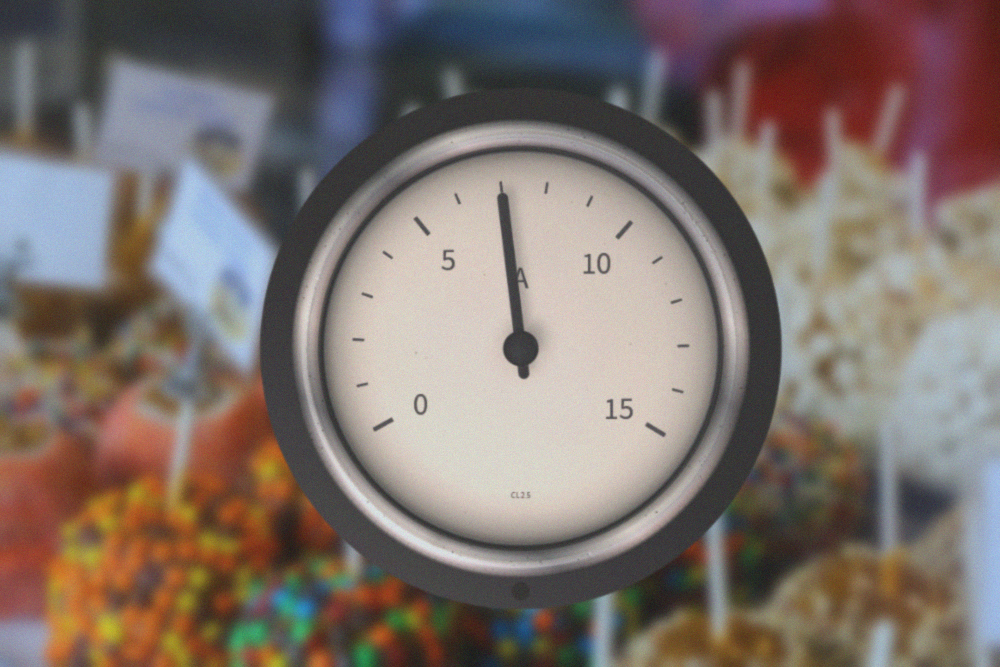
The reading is 7 A
